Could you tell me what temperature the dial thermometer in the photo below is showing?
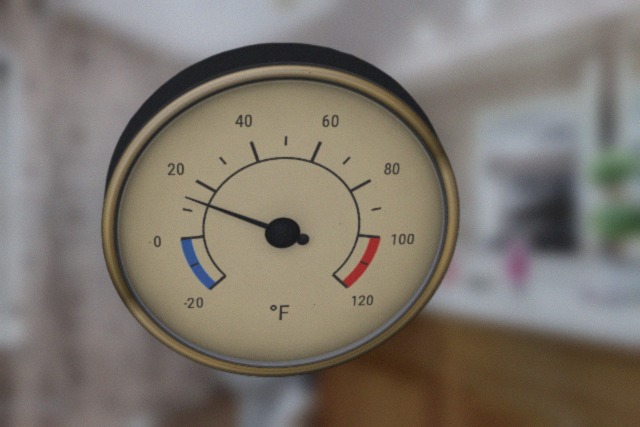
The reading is 15 °F
